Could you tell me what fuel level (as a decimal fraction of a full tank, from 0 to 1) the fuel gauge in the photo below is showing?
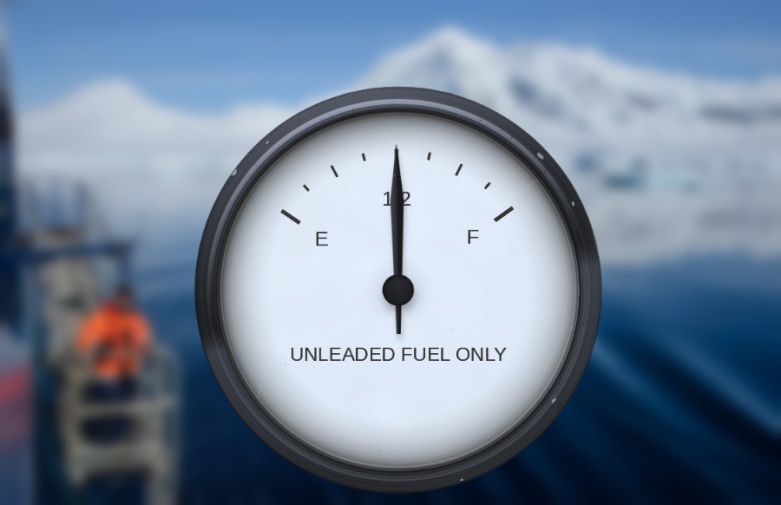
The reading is 0.5
